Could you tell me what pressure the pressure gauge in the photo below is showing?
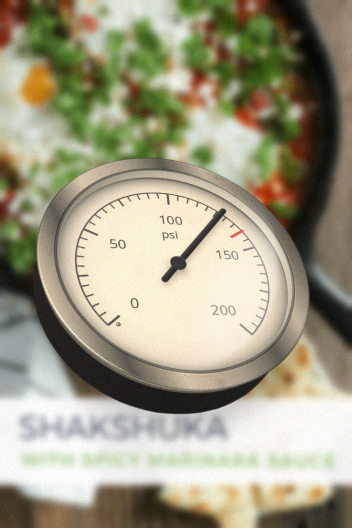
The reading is 127.5 psi
